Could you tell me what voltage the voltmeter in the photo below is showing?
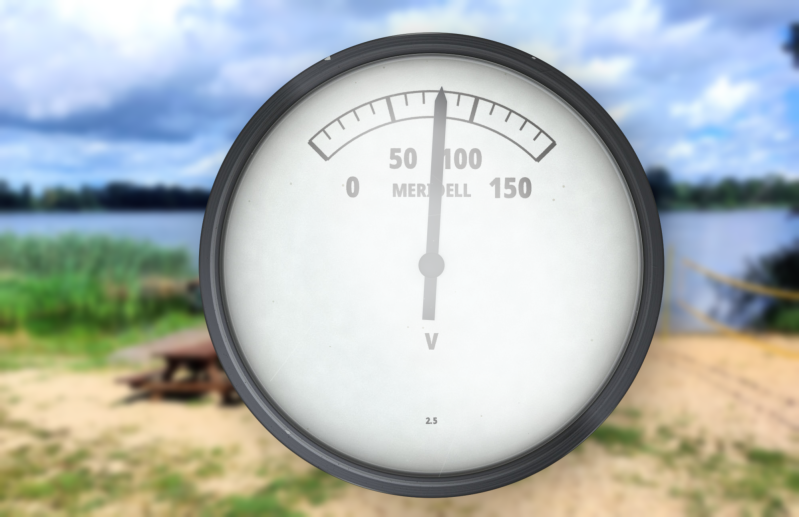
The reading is 80 V
